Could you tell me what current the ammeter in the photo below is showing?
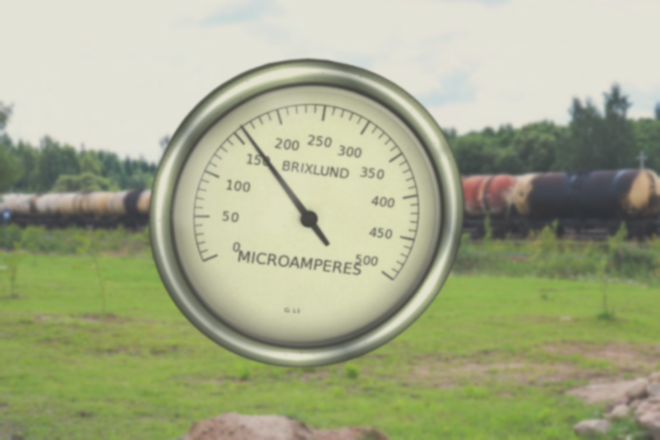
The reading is 160 µA
